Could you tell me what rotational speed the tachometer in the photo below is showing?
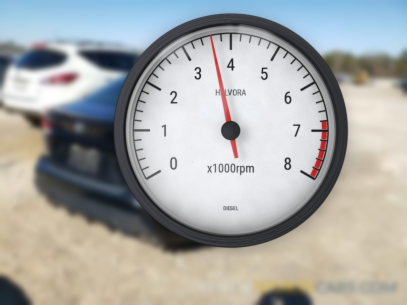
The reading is 3600 rpm
